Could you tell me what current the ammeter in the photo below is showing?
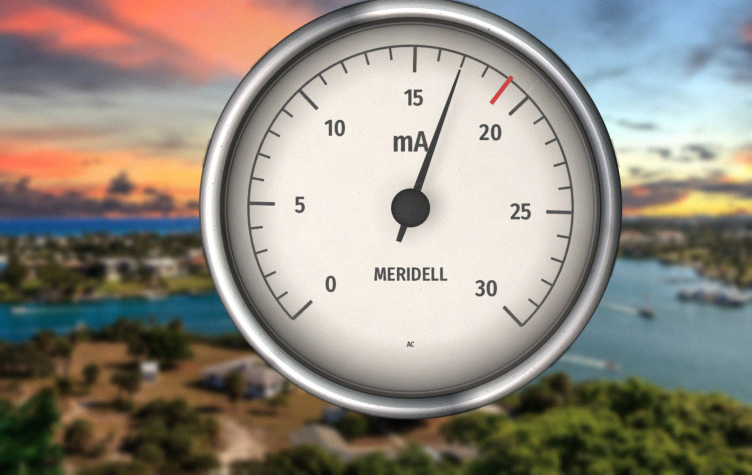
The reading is 17 mA
